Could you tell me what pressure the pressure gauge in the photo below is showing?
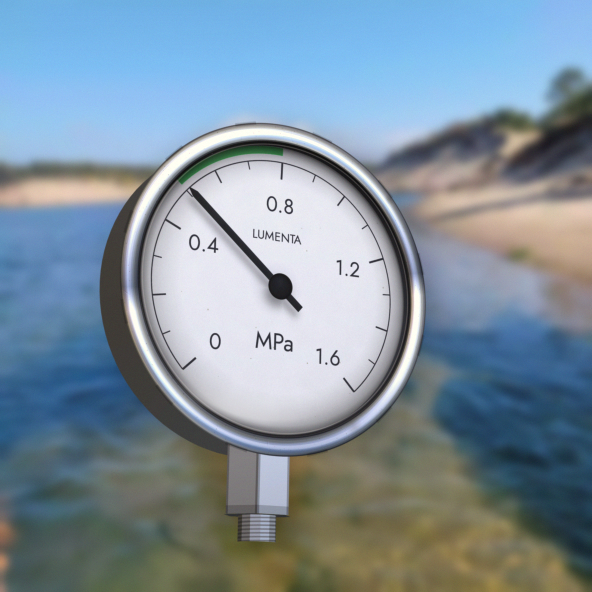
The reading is 0.5 MPa
